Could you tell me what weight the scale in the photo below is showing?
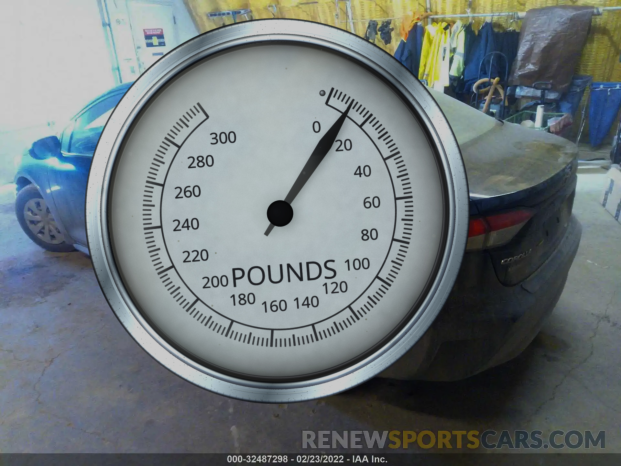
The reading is 10 lb
